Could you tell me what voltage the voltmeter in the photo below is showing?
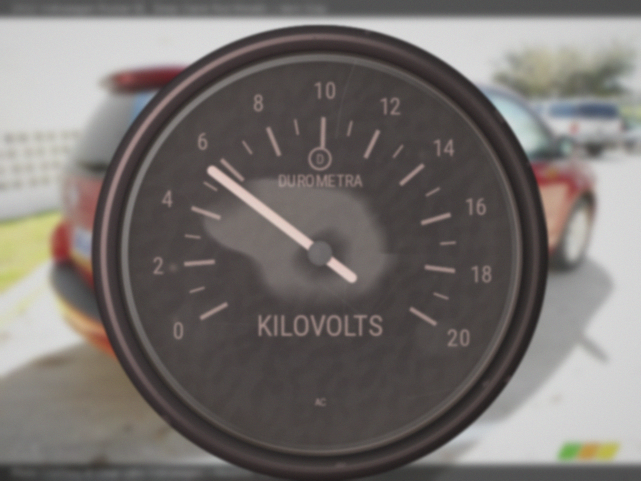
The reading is 5.5 kV
